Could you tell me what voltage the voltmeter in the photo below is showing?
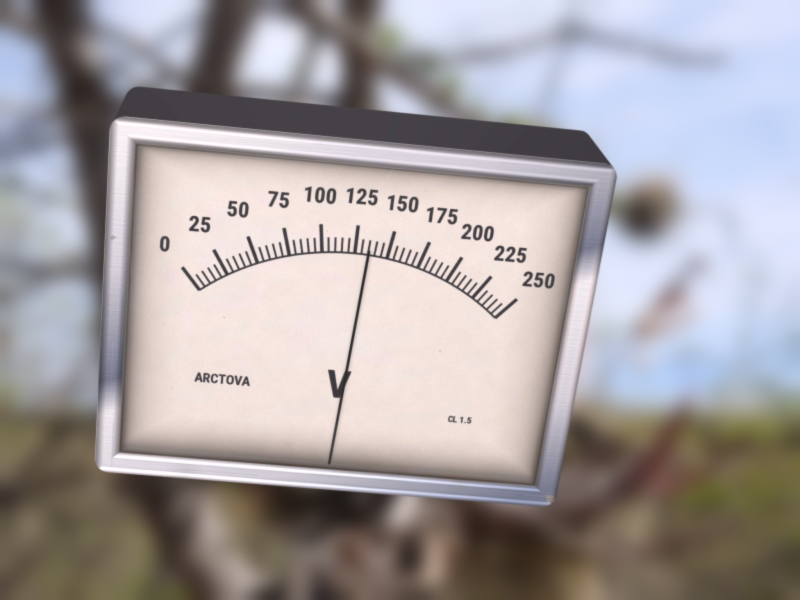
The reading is 135 V
